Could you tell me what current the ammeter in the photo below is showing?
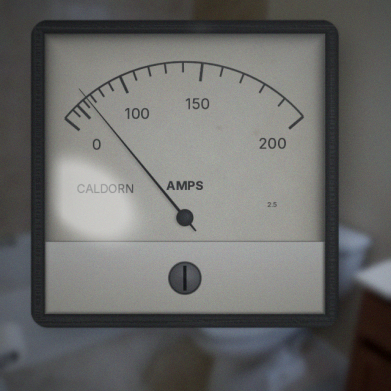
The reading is 65 A
